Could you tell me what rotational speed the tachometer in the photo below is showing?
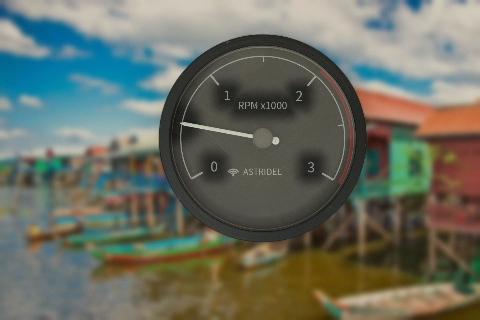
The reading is 500 rpm
